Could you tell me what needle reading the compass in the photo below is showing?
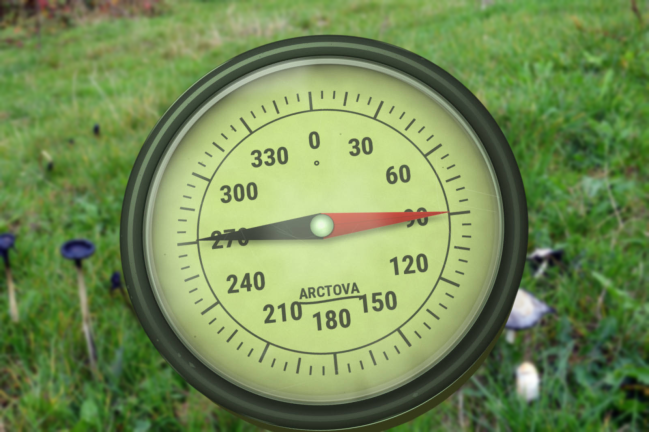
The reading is 90 °
